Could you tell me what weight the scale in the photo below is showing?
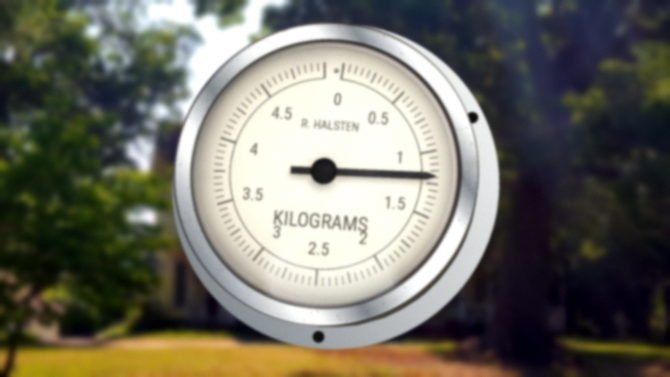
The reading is 1.2 kg
